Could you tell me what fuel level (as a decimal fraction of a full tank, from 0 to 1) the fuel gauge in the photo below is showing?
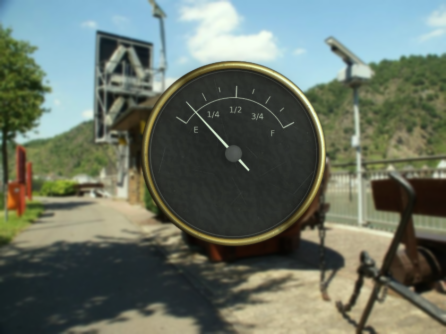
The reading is 0.125
